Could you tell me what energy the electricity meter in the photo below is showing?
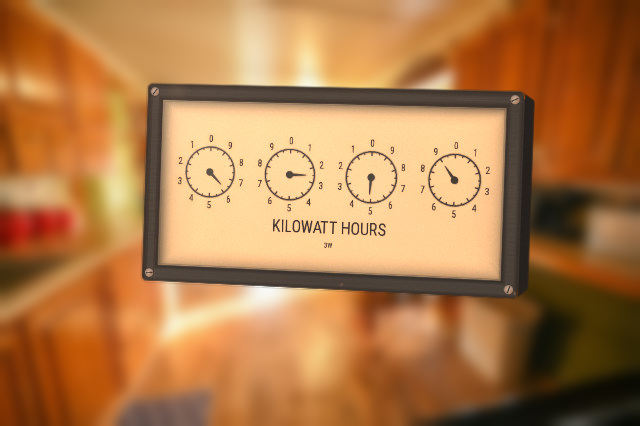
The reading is 6249 kWh
